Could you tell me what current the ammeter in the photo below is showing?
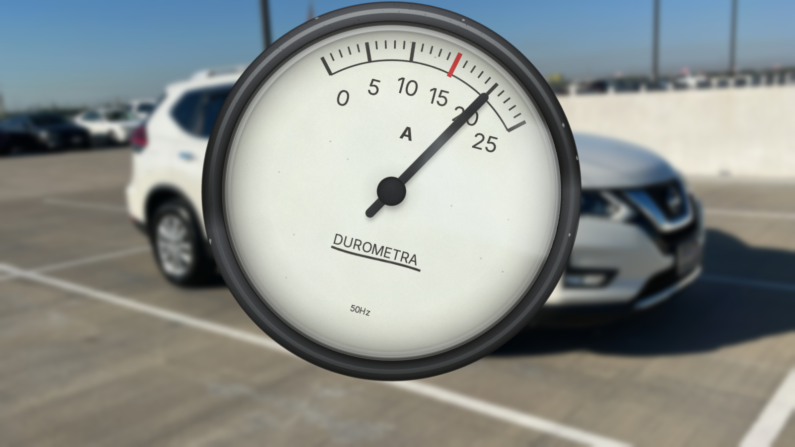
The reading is 20 A
